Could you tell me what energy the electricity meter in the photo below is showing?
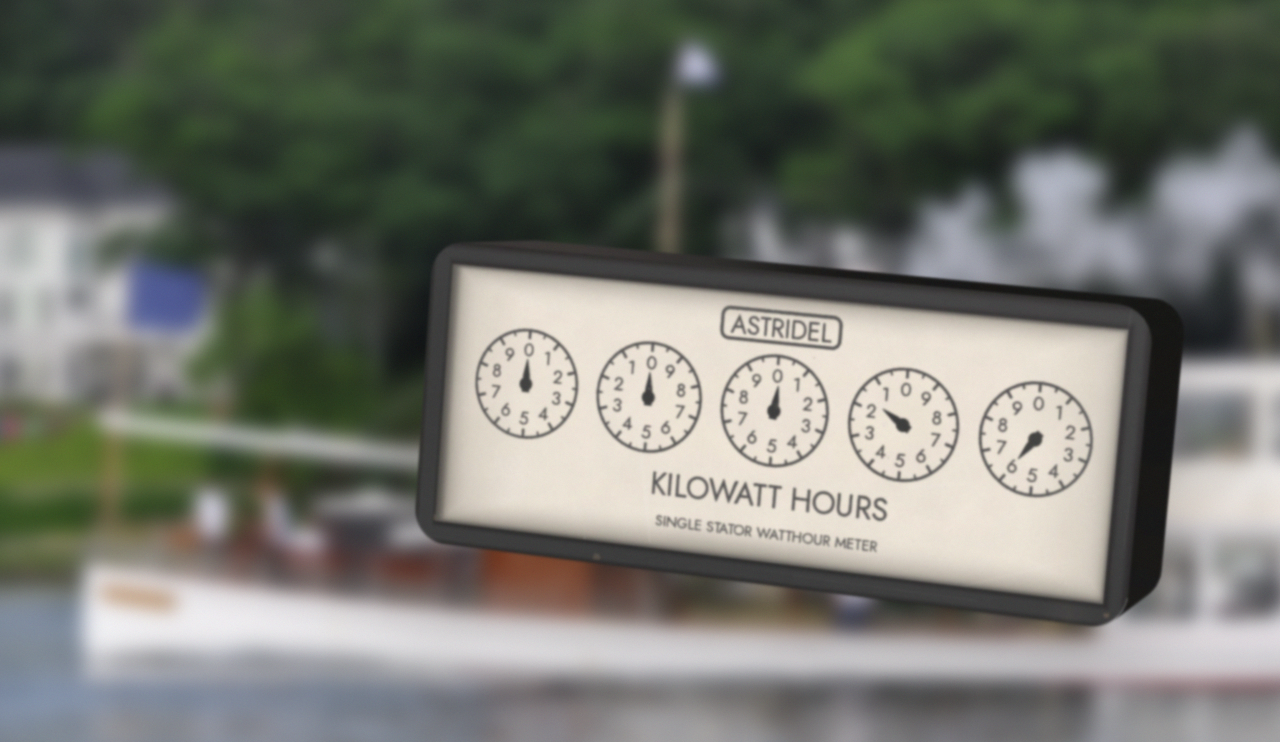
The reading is 16 kWh
